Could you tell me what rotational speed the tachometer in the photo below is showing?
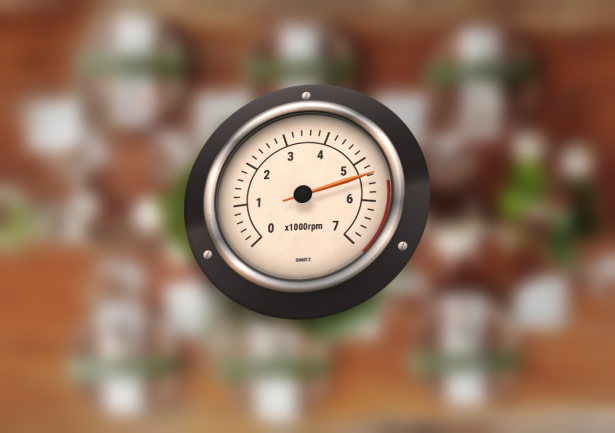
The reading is 5400 rpm
